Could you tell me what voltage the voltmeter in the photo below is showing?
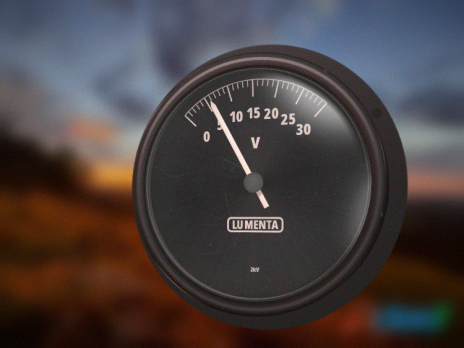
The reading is 6 V
